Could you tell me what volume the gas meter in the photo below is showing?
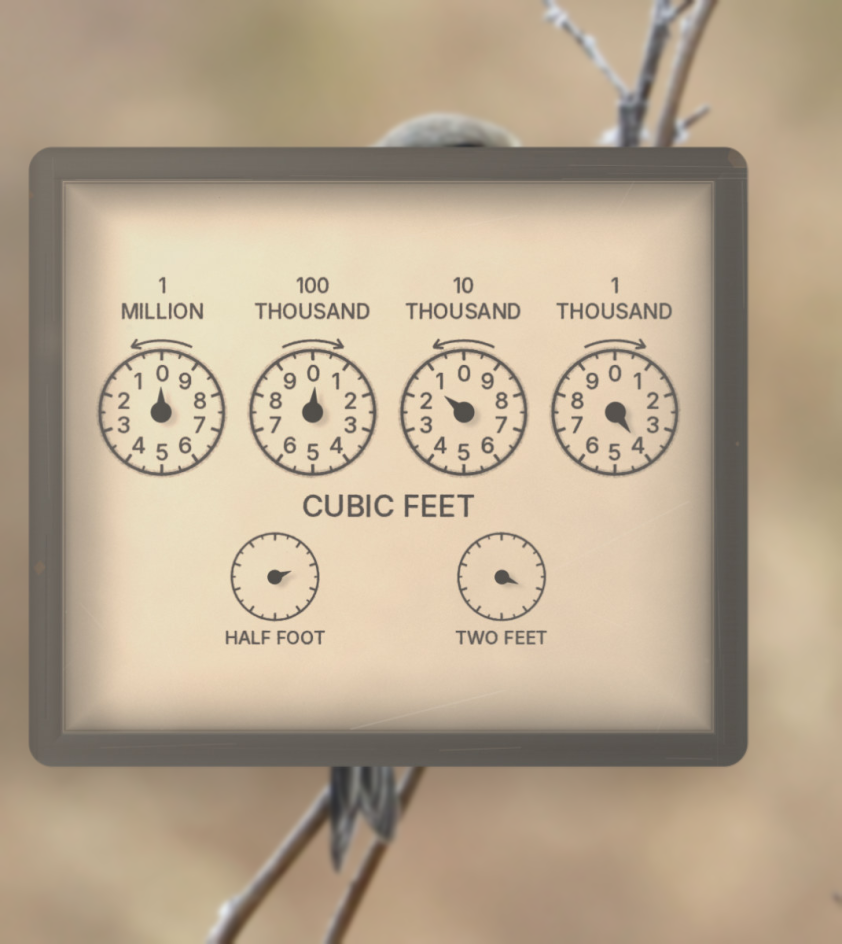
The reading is 1400 ft³
